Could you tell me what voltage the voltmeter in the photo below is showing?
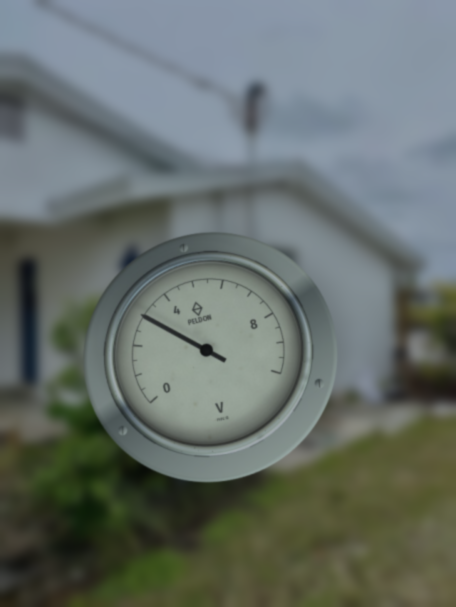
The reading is 3 V
